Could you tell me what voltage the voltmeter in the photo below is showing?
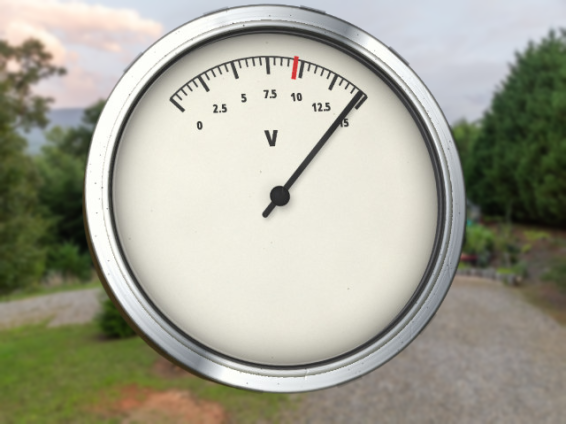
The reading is 14.5 V
